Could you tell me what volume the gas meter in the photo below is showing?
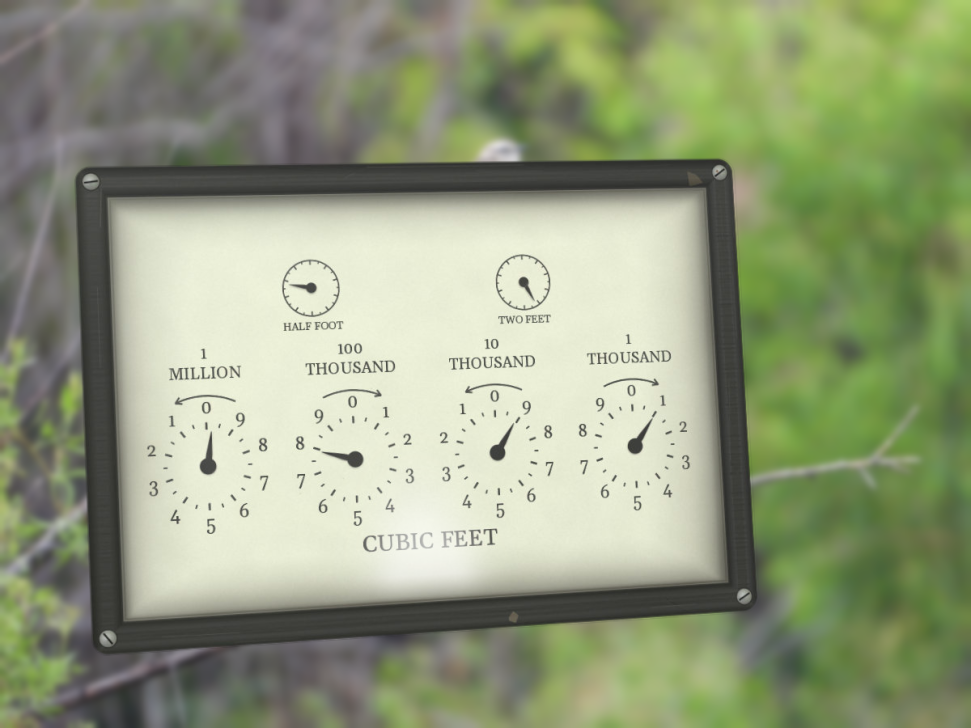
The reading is 979100 ft³
